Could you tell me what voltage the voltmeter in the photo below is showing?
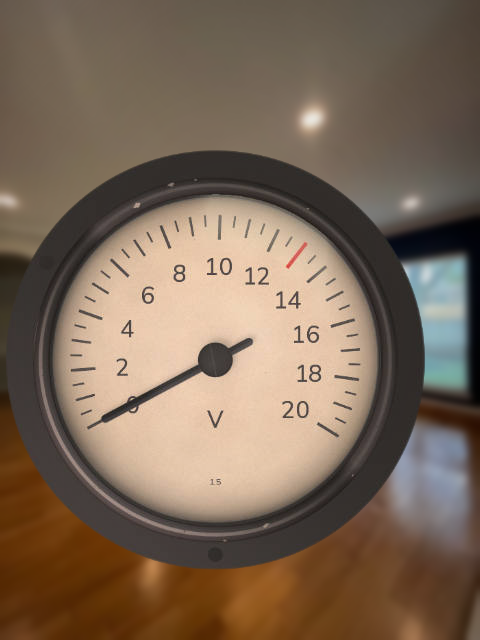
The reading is 0 V
